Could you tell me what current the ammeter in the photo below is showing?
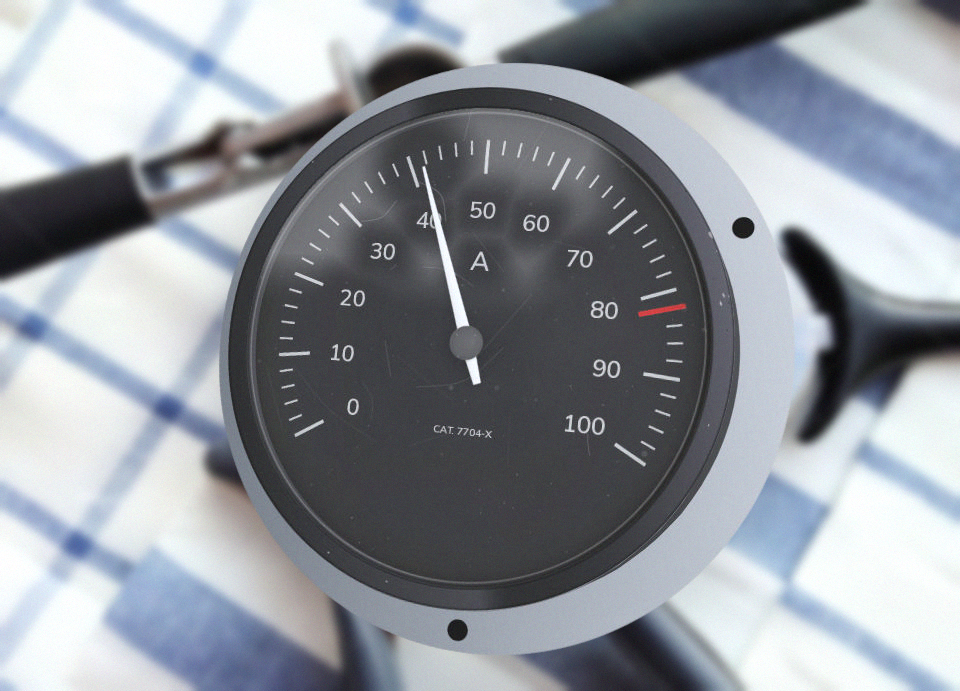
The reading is 42 A
